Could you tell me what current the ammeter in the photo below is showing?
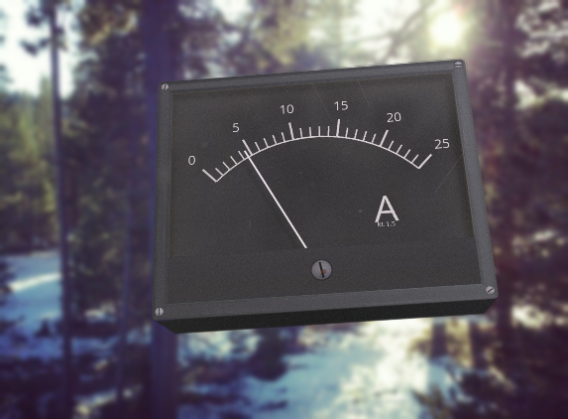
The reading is 4.5 A
